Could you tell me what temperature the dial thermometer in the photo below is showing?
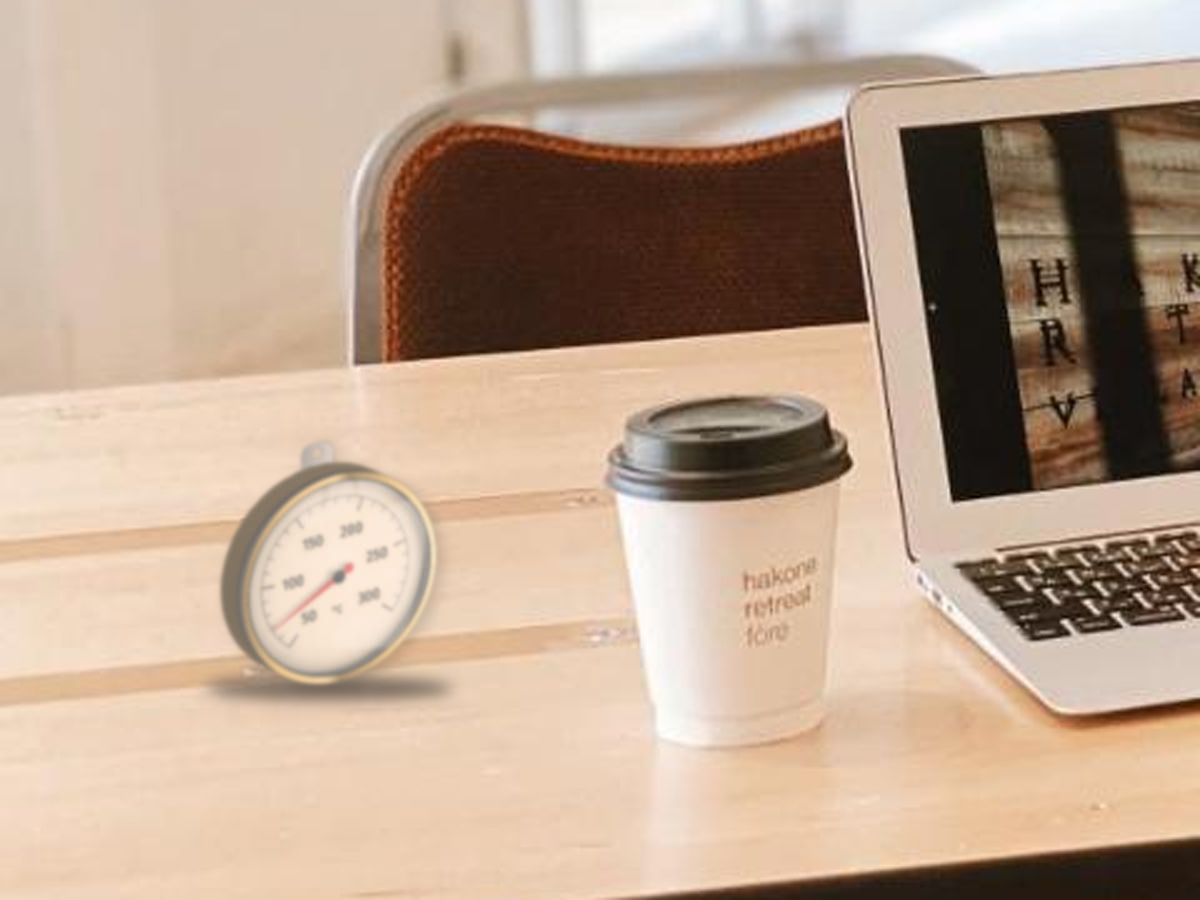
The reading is 70 °C
